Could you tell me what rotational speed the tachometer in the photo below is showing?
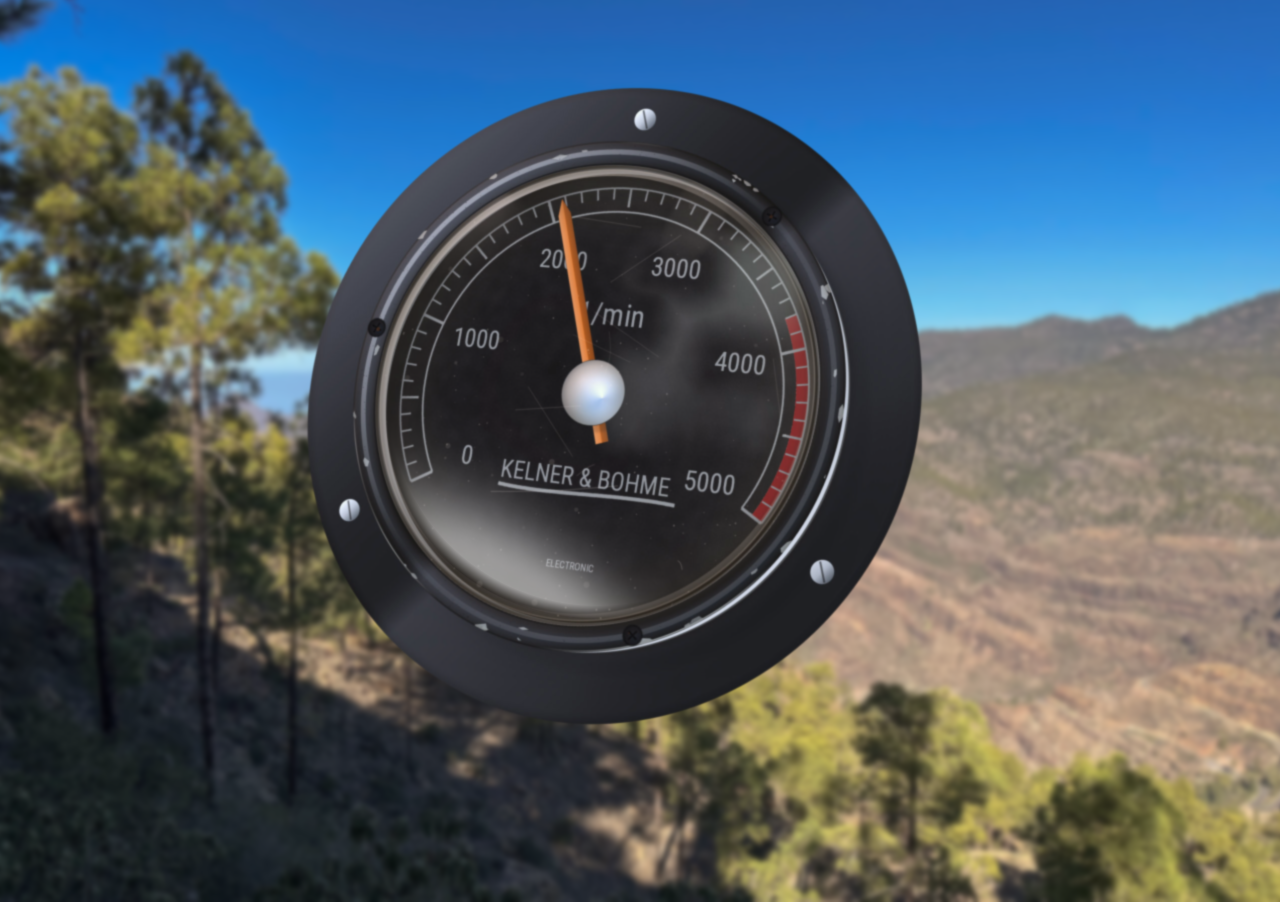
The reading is 2100 rpm
